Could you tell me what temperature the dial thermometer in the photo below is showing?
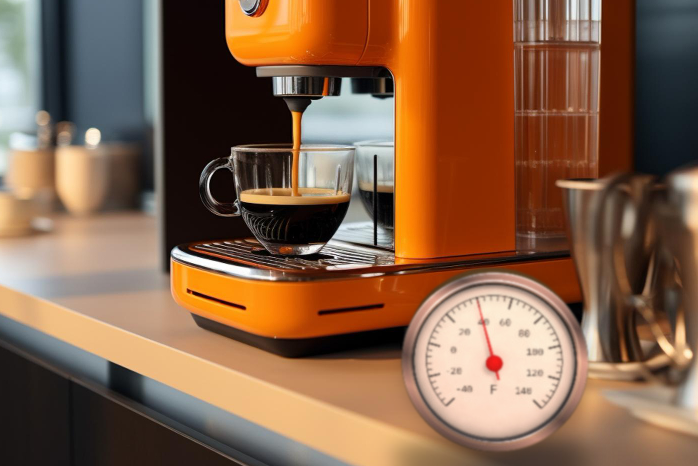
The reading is 40 °F
